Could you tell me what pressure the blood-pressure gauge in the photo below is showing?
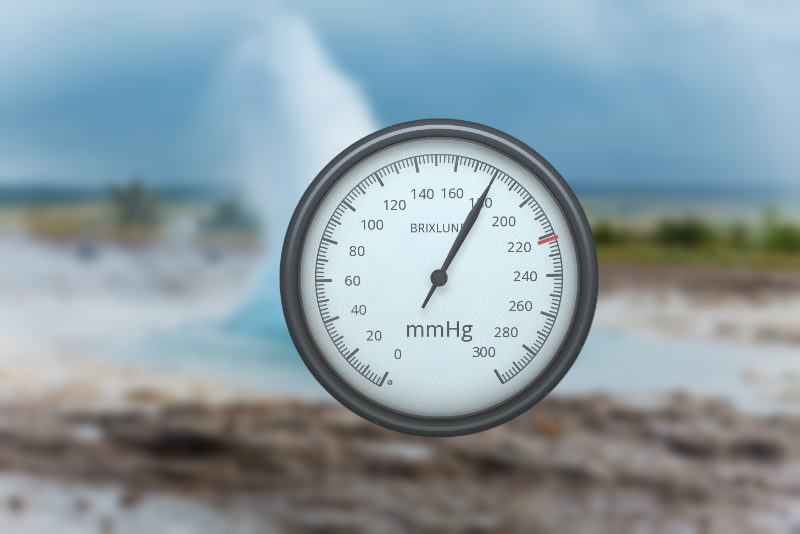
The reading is 180 mmHg
